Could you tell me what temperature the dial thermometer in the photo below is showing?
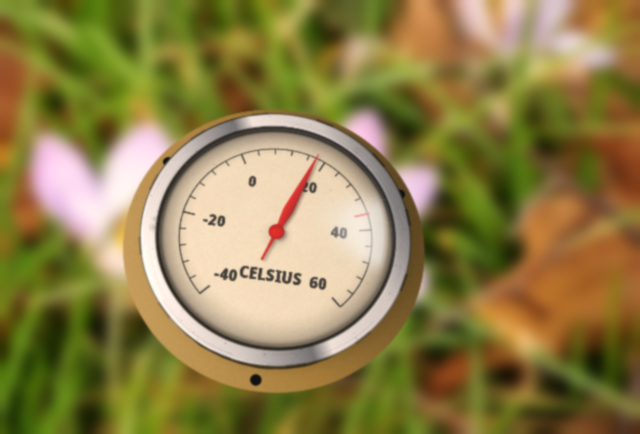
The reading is 18 °C
